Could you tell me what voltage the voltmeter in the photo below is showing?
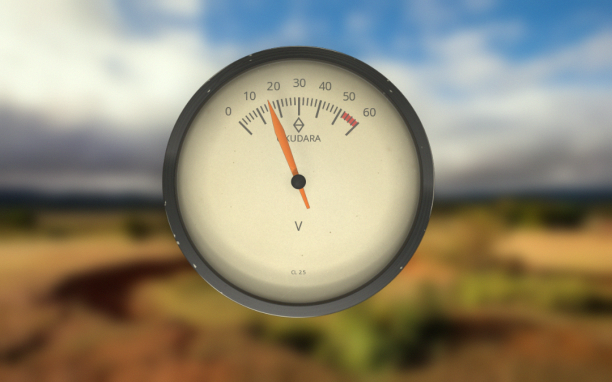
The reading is 16 V
